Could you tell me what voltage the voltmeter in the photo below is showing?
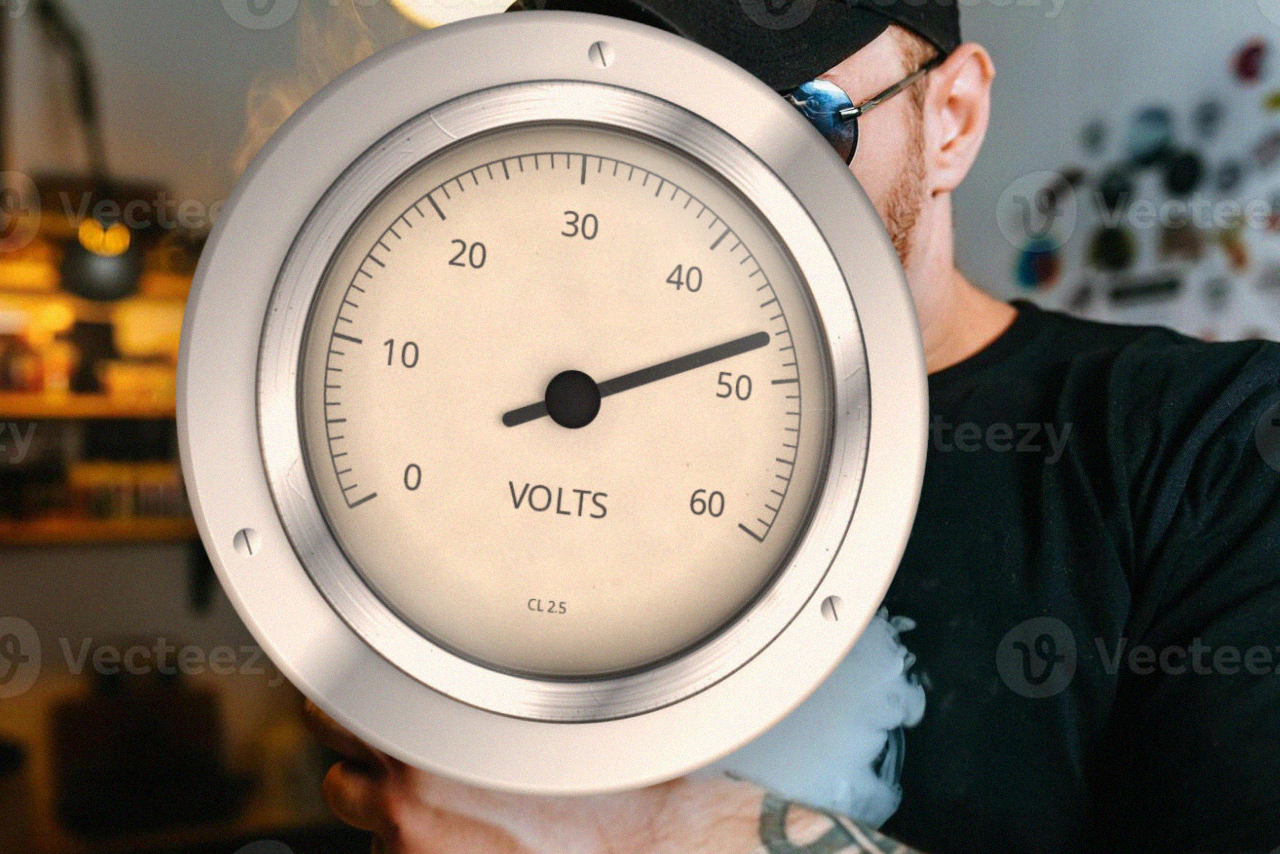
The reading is 47 V
